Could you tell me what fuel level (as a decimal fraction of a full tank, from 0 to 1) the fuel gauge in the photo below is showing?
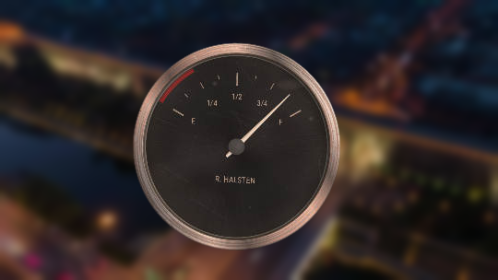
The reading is 0.875
